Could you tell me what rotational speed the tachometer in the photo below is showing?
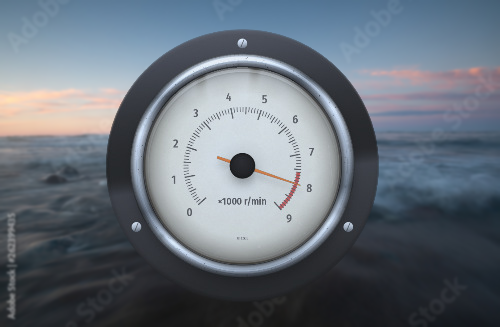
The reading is 8000 rpm
